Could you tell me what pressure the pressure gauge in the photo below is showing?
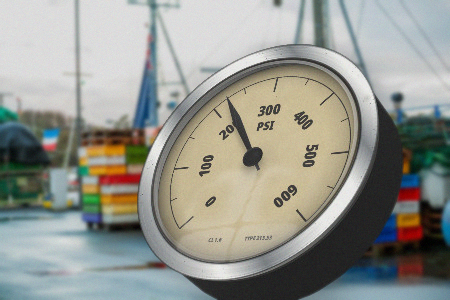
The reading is 225 psi
